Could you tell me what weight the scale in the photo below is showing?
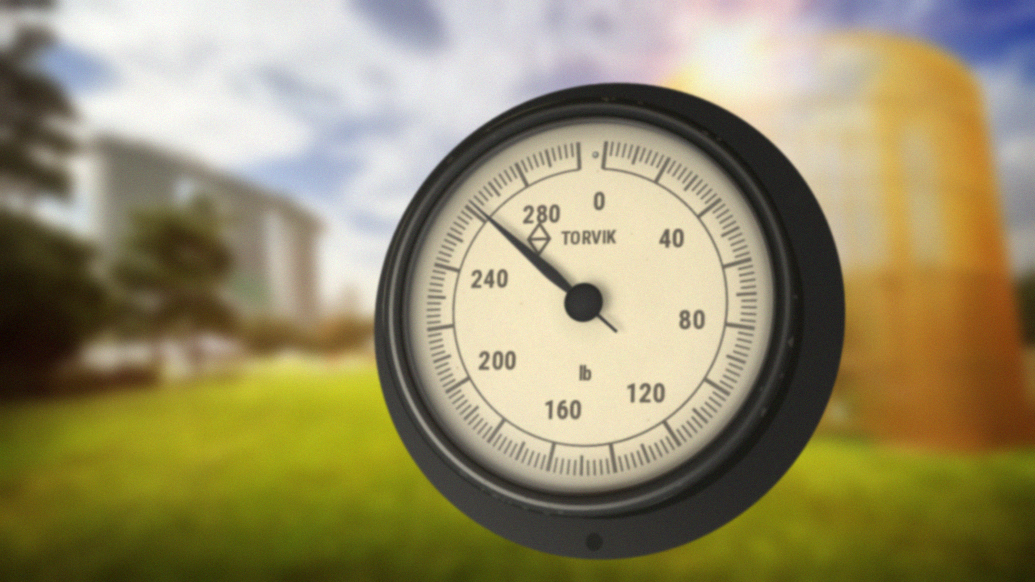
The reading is 262 lb
